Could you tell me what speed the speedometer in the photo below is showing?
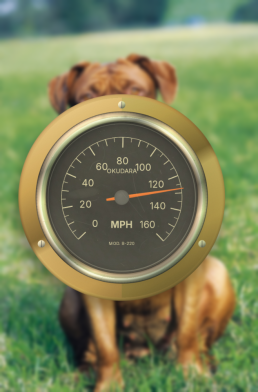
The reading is 127.5 mph
